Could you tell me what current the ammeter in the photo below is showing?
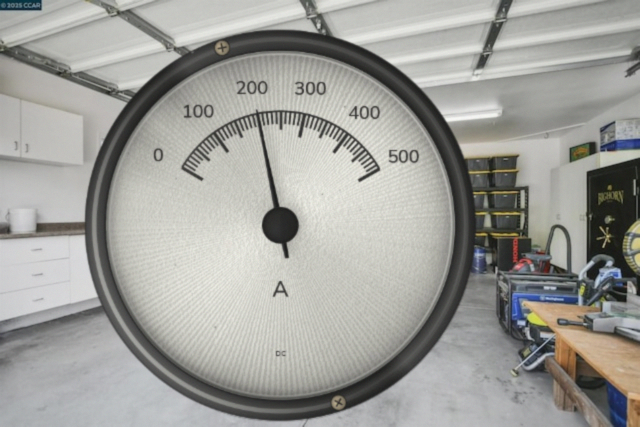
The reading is 200 A
